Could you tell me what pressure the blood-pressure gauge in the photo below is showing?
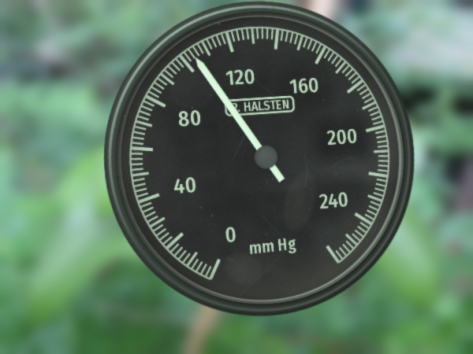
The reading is 104 mmHg
